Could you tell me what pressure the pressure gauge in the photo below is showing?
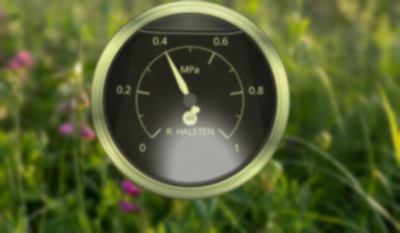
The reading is 0.4 MPa
